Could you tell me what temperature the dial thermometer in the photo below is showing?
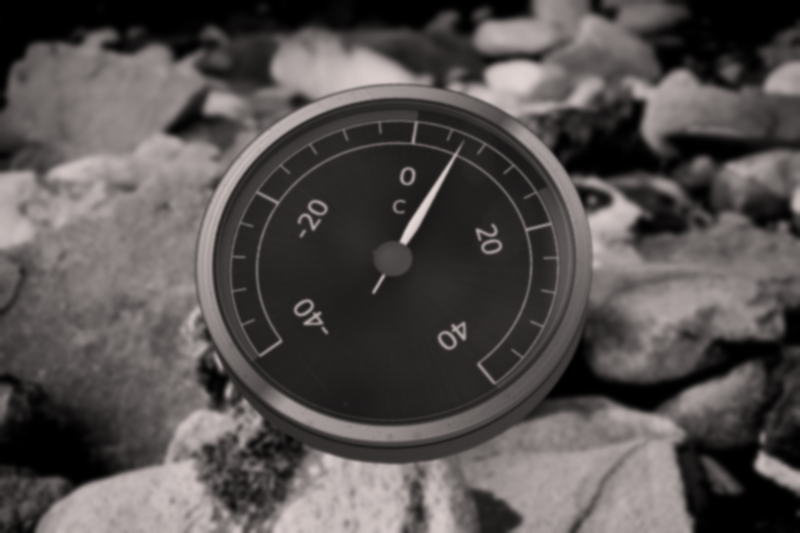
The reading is 6 °C
